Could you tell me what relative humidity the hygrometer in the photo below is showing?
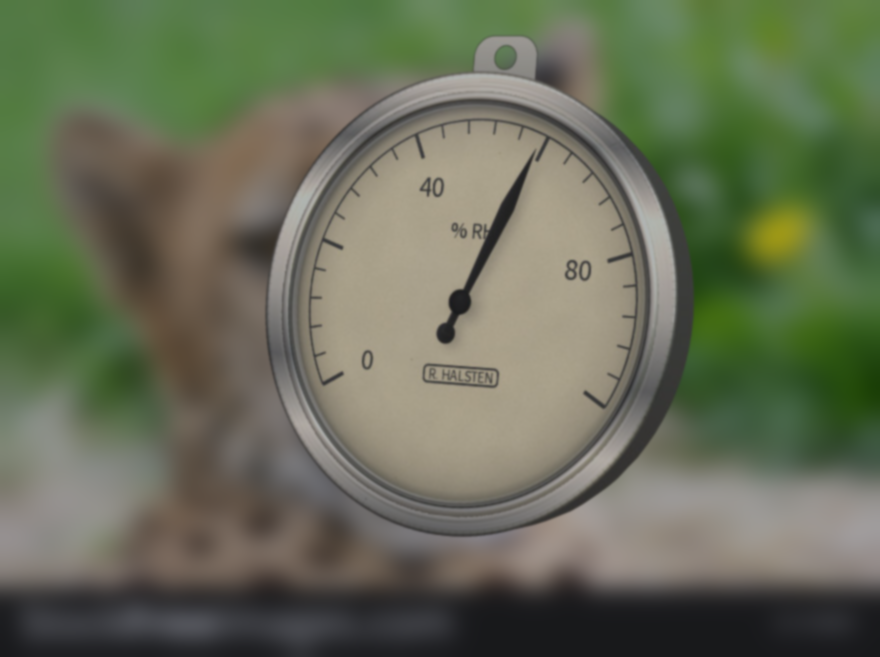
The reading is 60 %
